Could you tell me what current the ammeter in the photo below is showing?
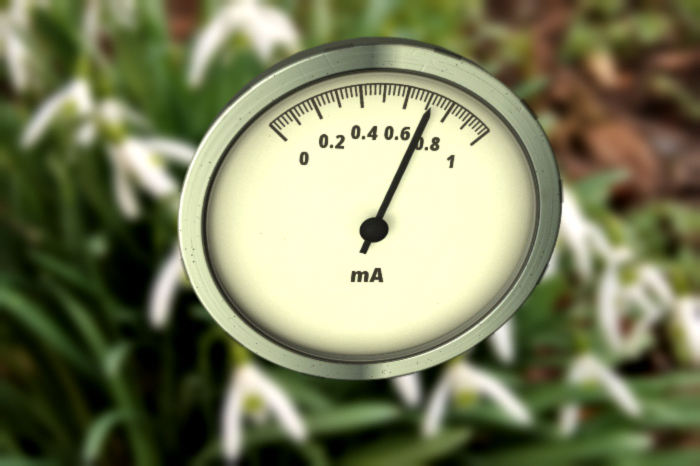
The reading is 0.7 mA
